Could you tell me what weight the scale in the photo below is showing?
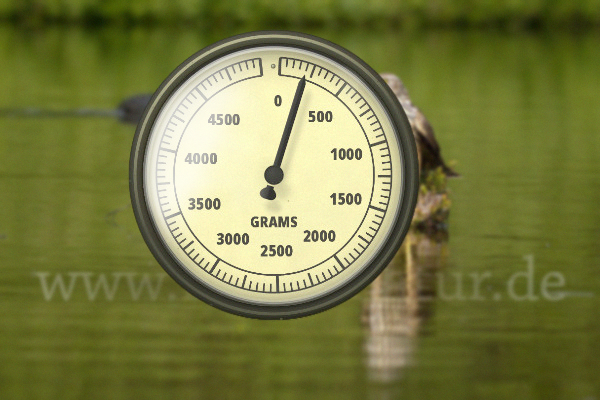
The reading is 200 g
